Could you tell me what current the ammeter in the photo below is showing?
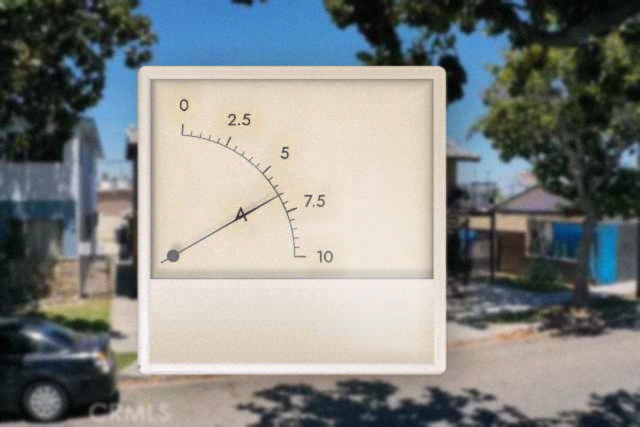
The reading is 6.5 A
